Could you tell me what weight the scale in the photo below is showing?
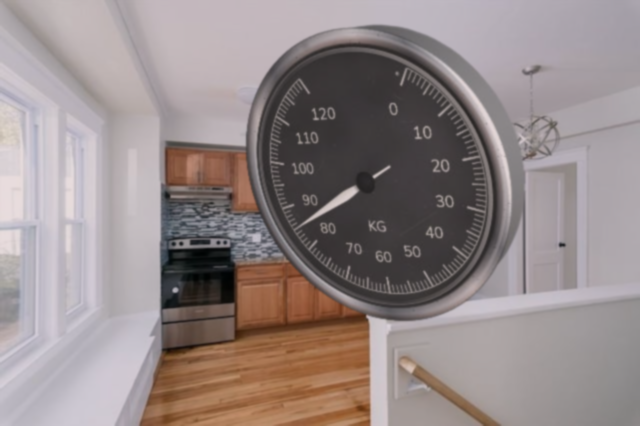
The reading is 85 kg
